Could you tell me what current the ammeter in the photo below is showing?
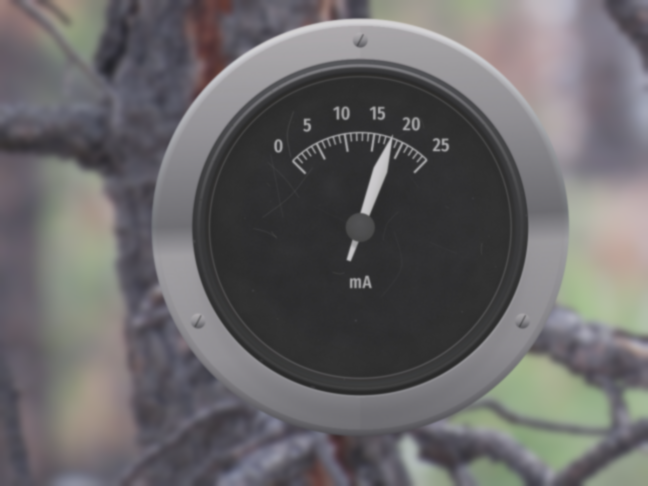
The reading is 18 mA
